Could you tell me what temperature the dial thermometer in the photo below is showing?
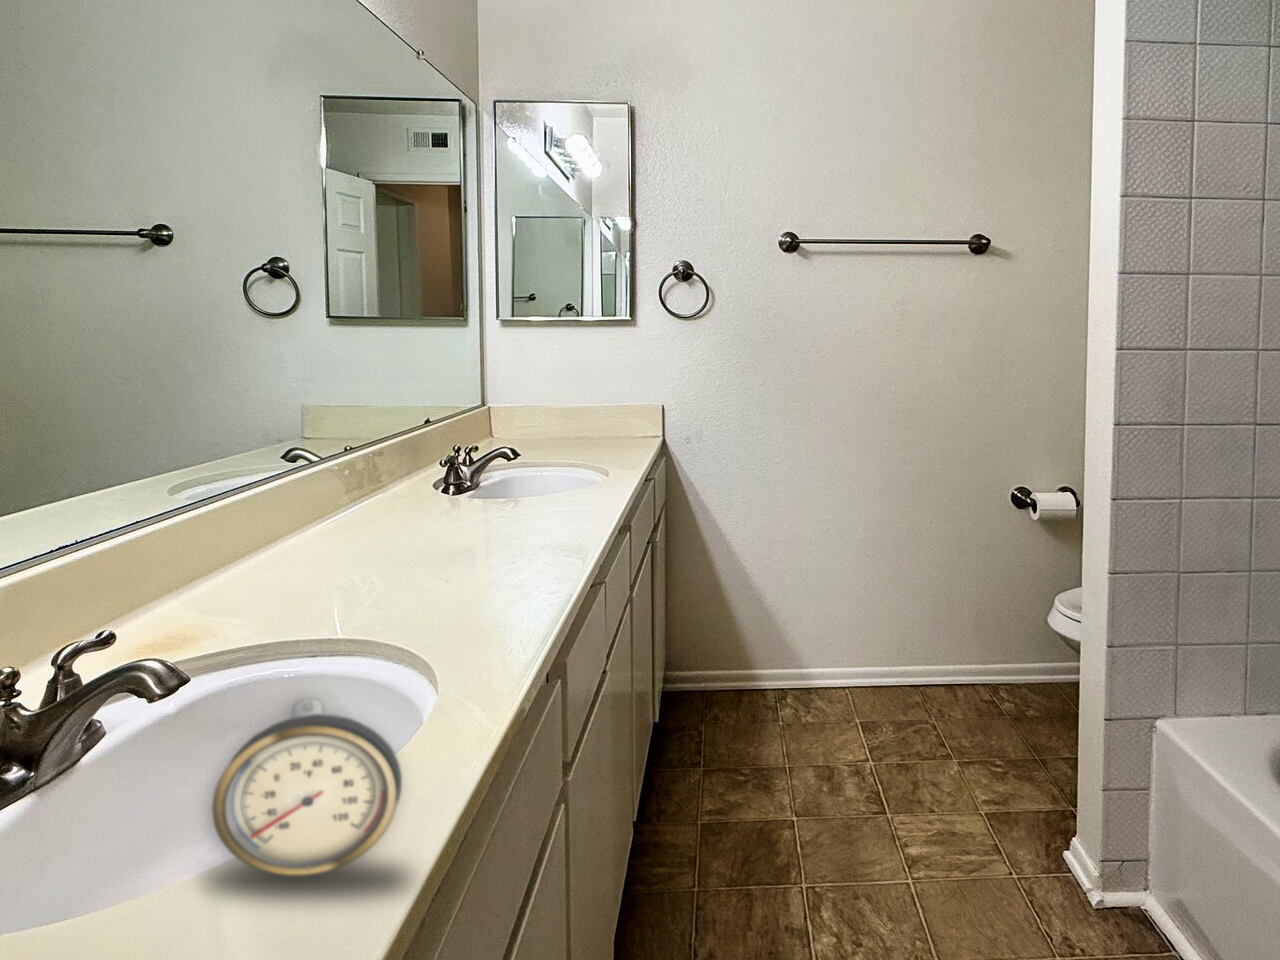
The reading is -50 °F
